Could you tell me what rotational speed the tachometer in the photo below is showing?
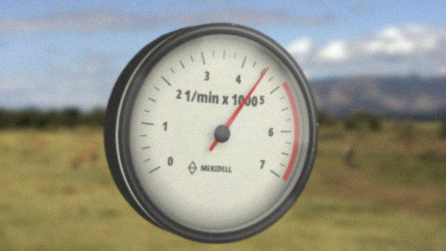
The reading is 4500 rpm
